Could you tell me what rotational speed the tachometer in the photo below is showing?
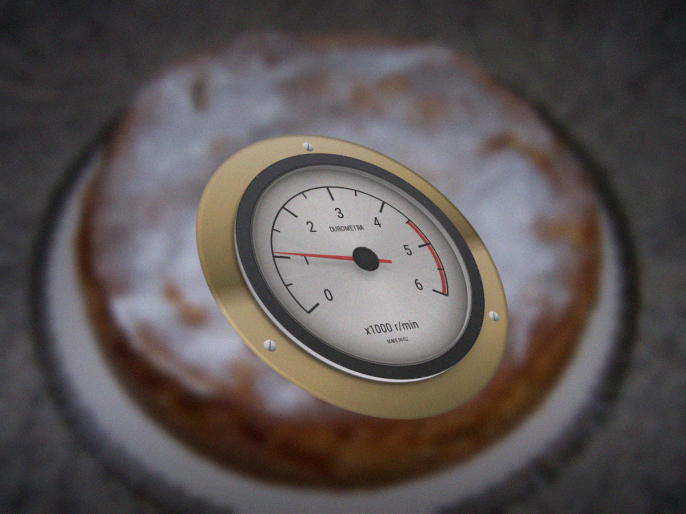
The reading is 1000 rpm
